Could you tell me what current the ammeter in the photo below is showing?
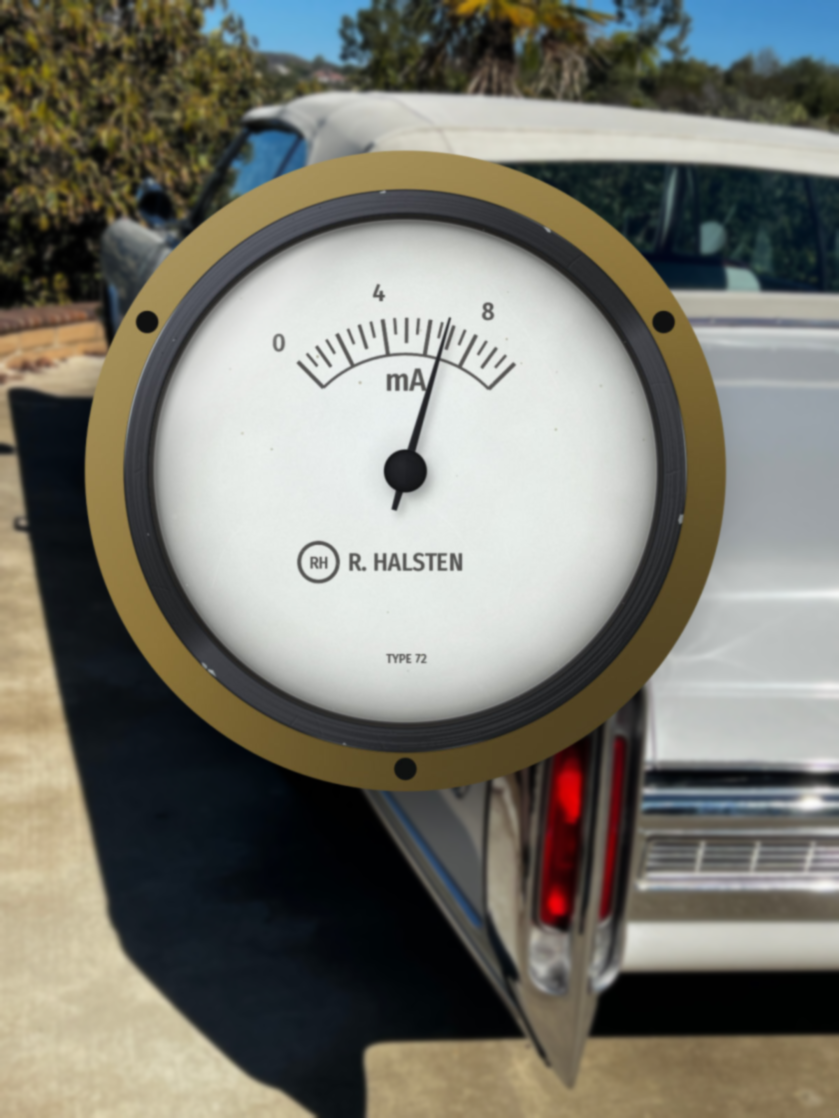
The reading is 6.75 mA
